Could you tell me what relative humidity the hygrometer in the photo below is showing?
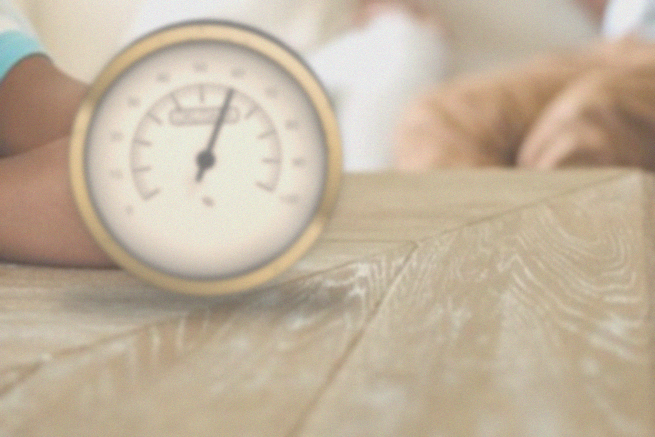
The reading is 60 %
